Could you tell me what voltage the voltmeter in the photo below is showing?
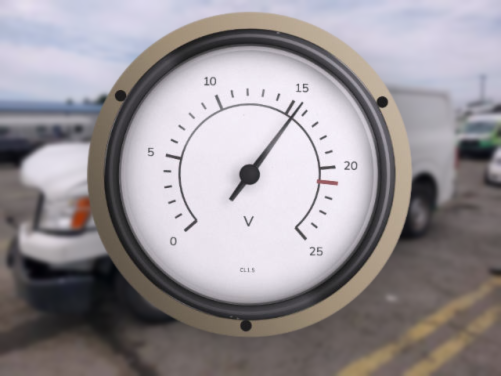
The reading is 15.5 V
